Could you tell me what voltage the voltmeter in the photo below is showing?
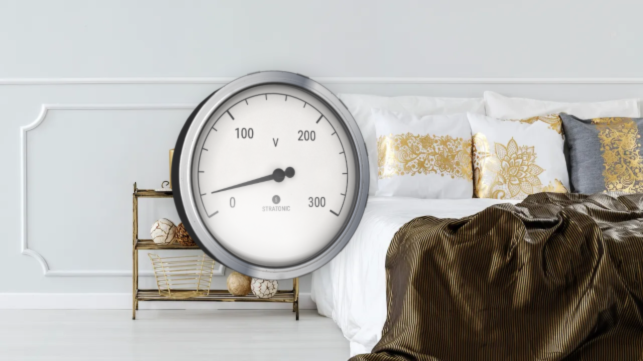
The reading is 20 V
